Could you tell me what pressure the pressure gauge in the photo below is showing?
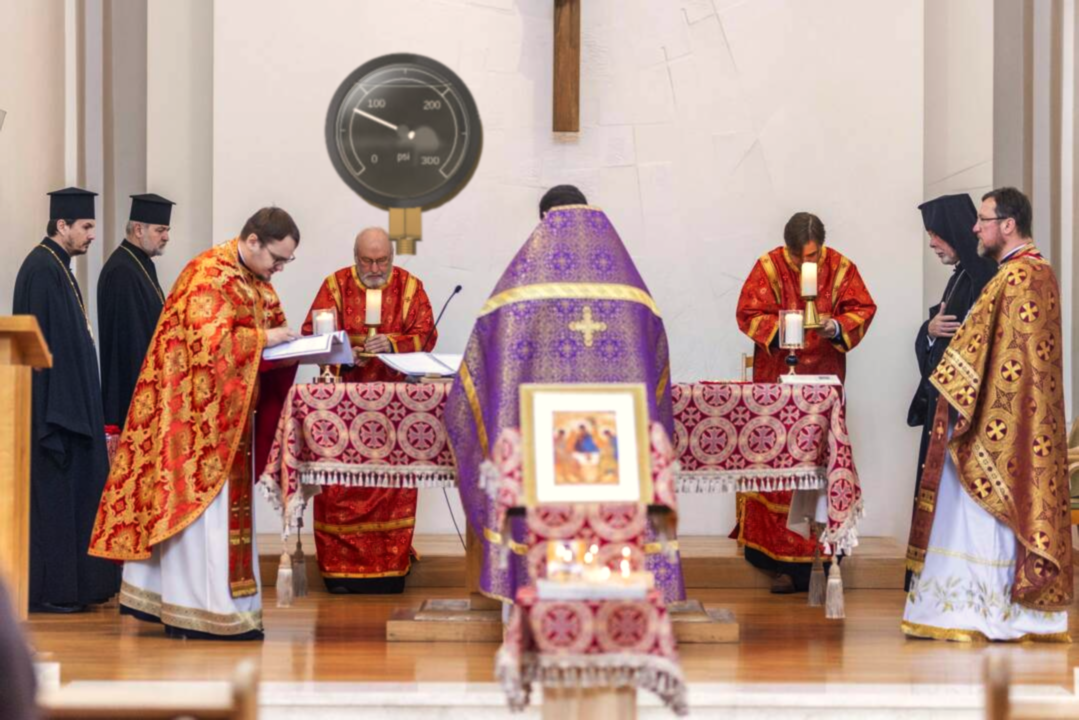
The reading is 75 psi
